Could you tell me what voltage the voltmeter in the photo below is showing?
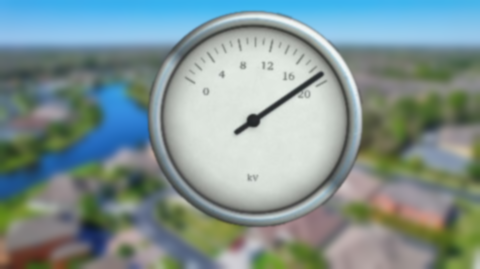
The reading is 19 kV
